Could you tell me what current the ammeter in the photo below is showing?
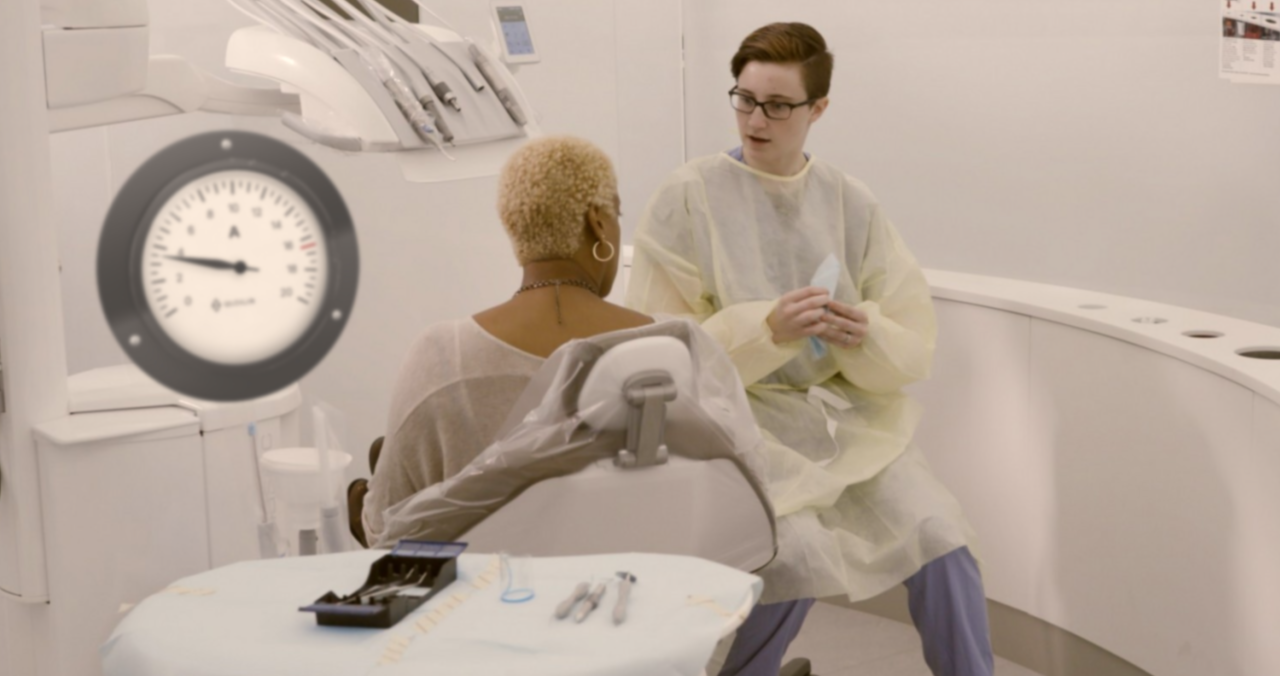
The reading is 3.5 A
